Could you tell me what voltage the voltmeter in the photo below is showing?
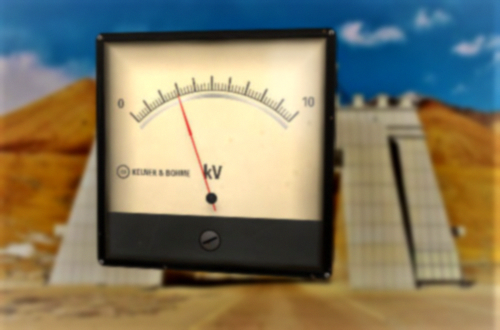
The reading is 3 kV
